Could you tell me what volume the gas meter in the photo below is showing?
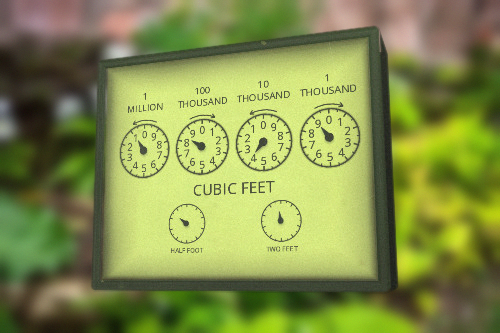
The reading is 83900 ft³
